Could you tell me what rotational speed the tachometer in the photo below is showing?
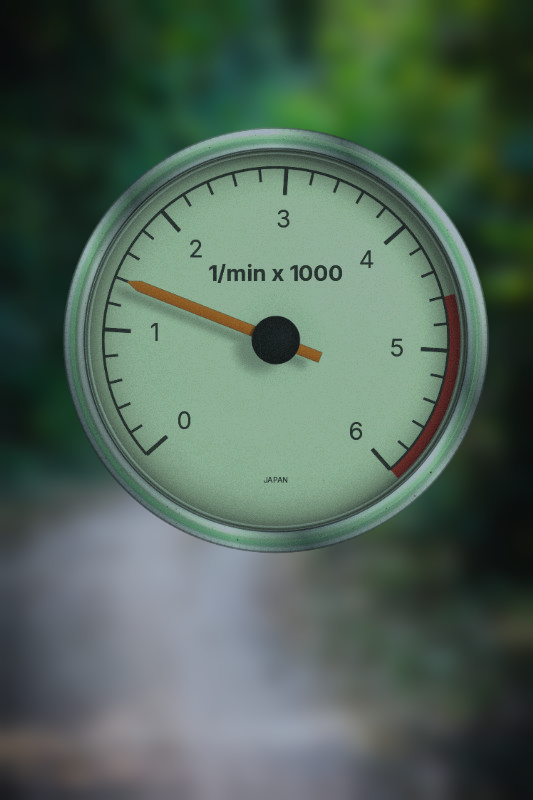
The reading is 1400 rpm
